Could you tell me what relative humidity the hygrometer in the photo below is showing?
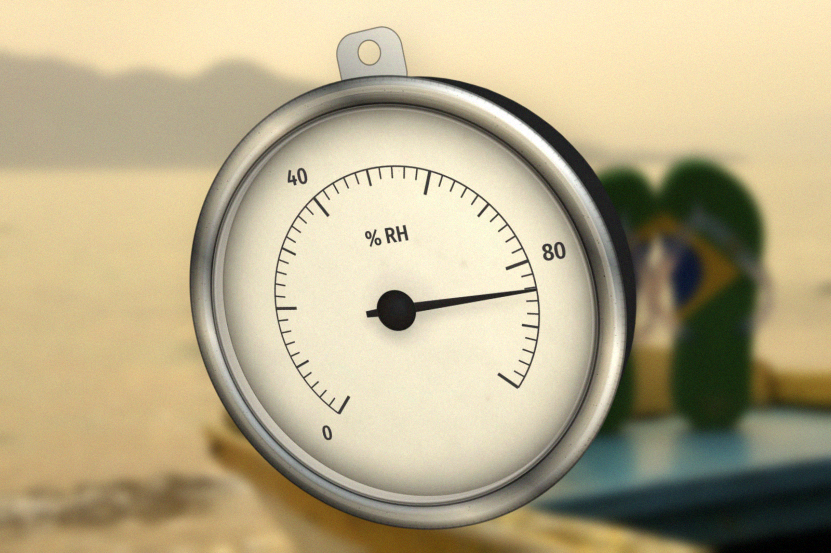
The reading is 84 %
